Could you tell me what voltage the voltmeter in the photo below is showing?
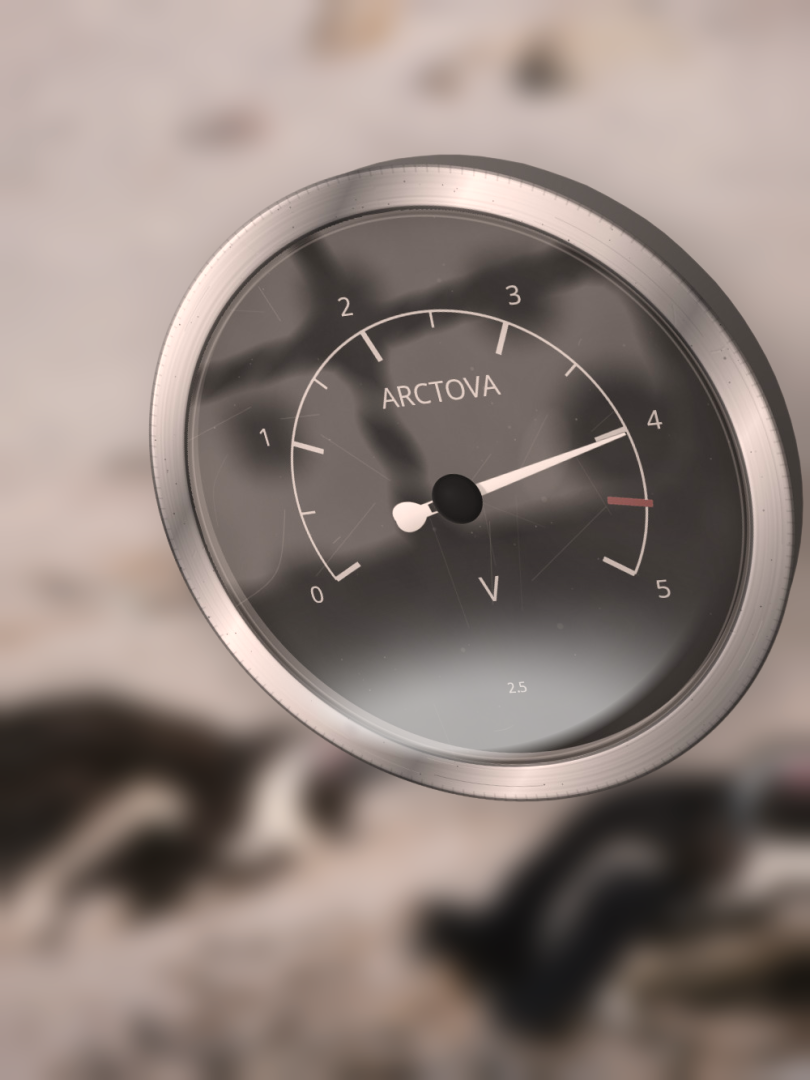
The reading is 4 V
